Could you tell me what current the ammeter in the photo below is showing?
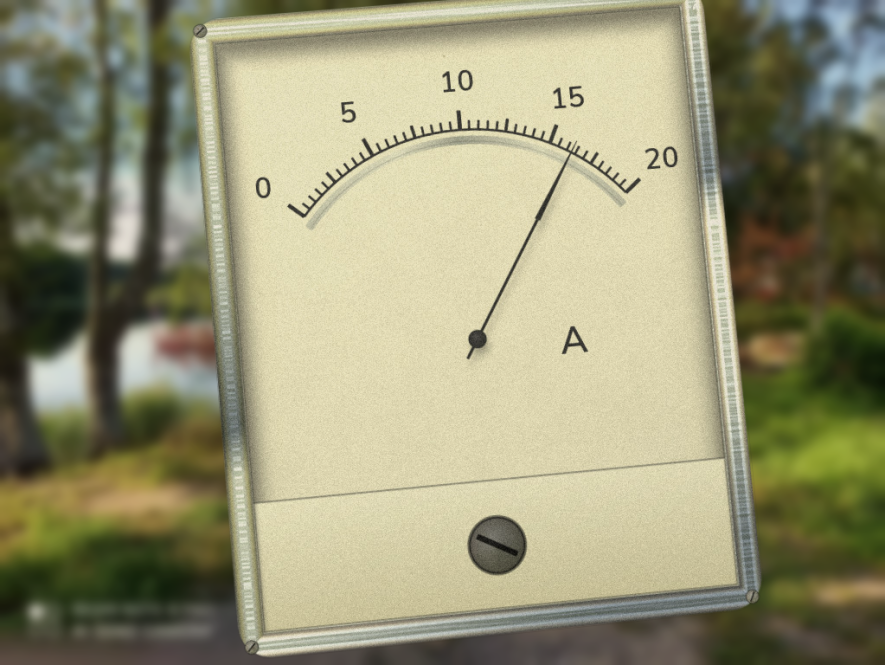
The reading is 16.25 A
